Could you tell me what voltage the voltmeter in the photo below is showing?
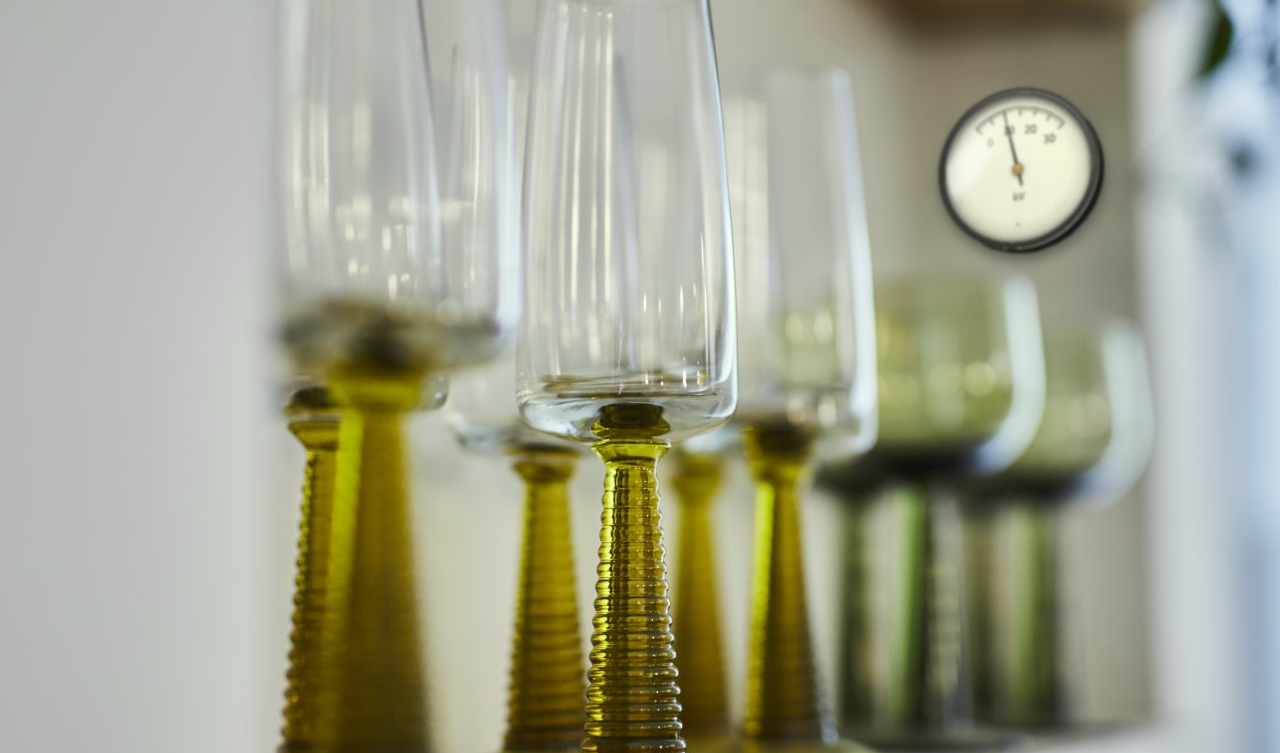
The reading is 10 kV
